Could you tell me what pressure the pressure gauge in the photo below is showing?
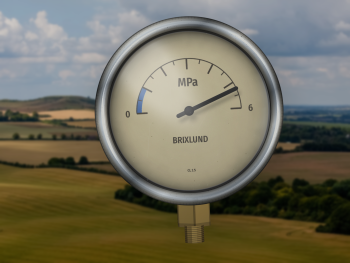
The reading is 5.25 MPa
